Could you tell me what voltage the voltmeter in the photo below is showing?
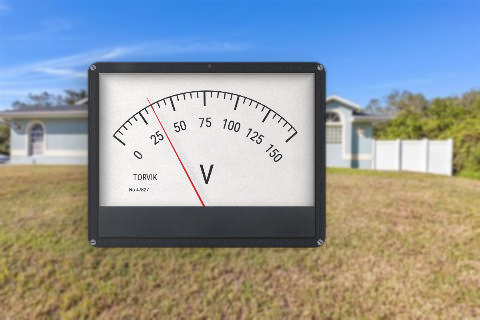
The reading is 35 V
